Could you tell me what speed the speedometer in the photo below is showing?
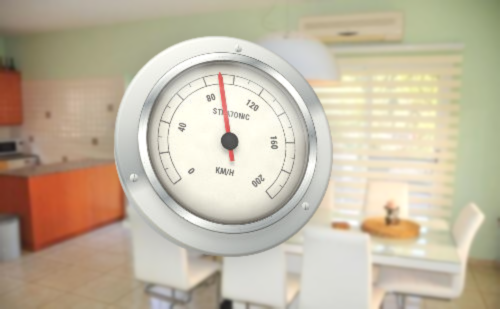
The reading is 90 km/h
